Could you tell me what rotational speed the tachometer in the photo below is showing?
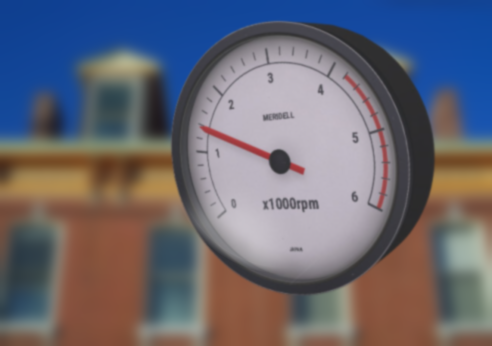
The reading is 1400 rpm
